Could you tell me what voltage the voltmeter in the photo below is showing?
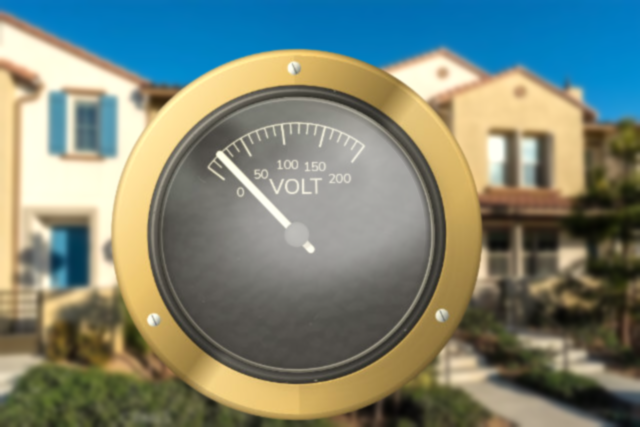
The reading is 20 V
